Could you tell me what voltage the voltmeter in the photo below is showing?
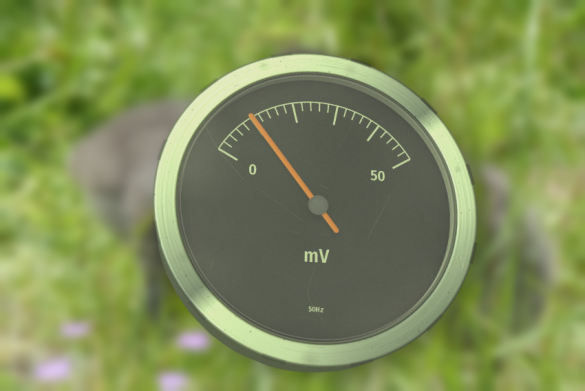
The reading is 10 mV
